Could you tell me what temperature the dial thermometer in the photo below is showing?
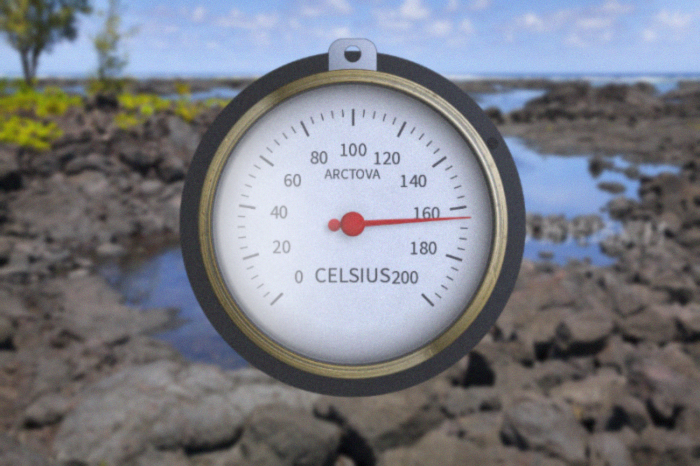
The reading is 164 °C
